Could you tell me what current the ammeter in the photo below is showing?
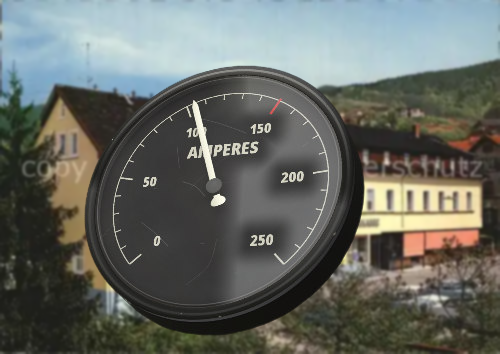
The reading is 105 A
